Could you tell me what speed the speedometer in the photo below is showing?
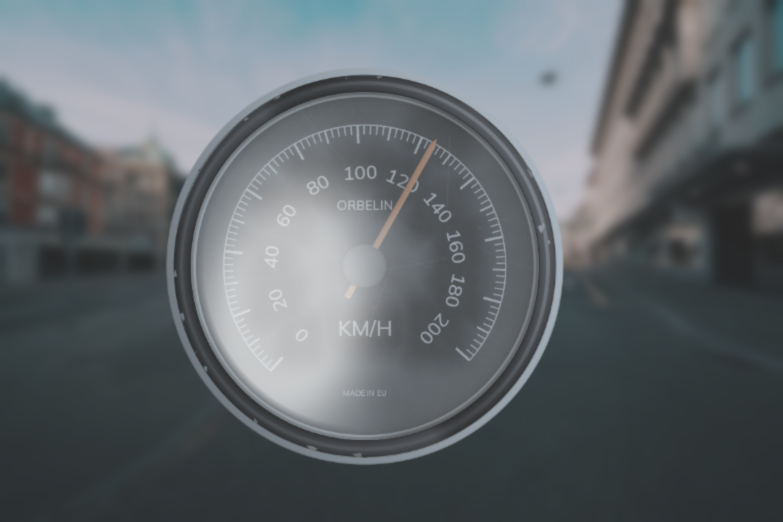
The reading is 124 km/h
